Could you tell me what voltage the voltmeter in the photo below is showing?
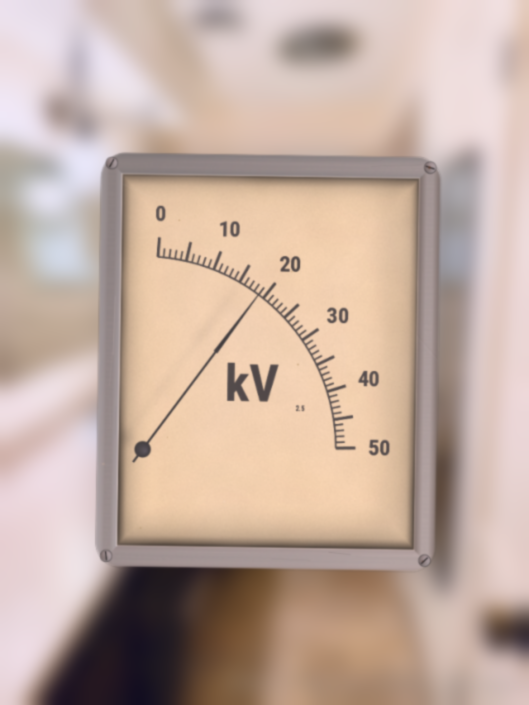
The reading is 19 kV
